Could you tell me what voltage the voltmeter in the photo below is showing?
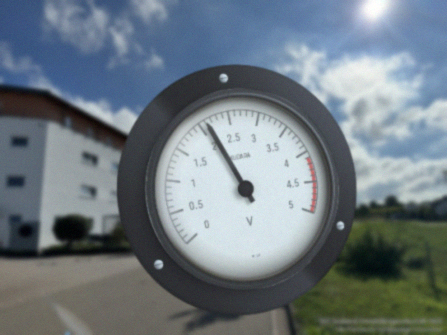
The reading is 2.1 V
